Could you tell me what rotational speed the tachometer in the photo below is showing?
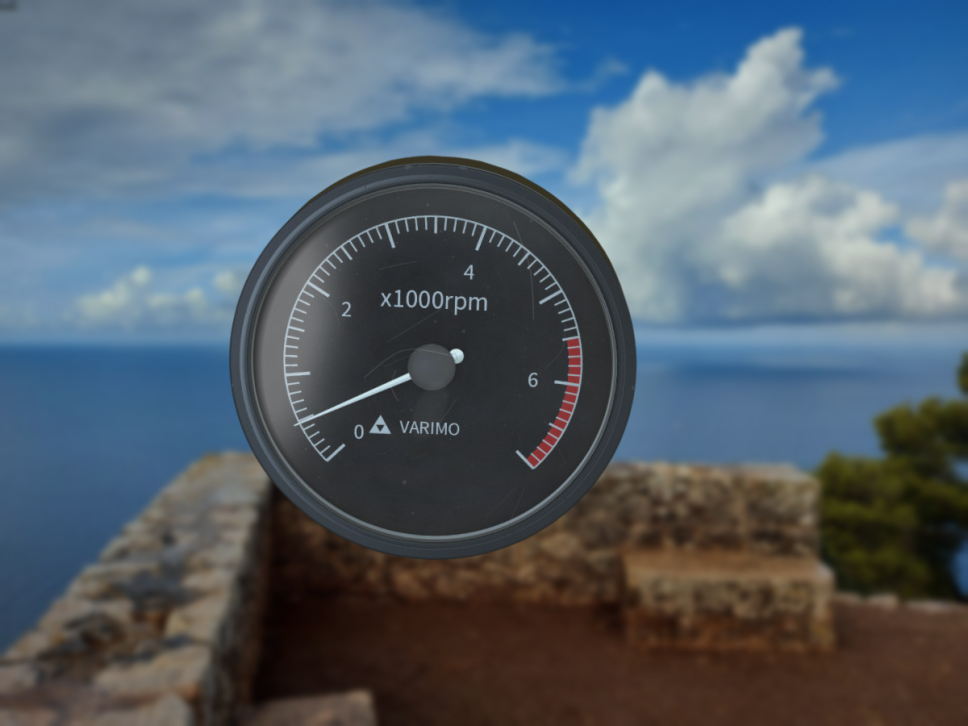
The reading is 500 rpm
